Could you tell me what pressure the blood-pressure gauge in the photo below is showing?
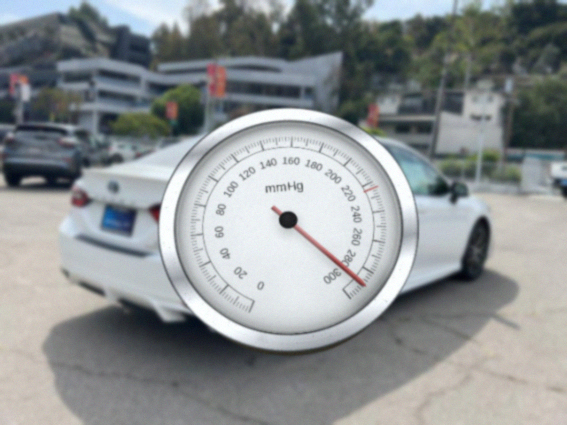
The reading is 290 mmHg
